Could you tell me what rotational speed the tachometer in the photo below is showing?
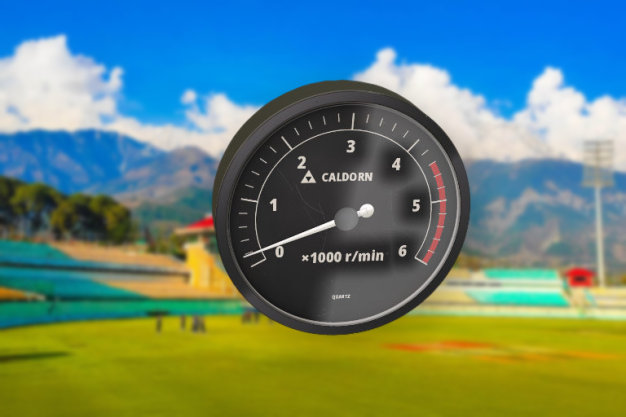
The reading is 200 rpm
